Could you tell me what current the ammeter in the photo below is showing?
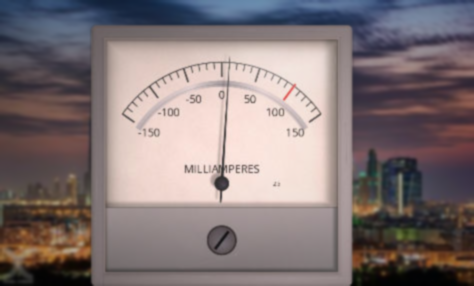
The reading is 10 mA
